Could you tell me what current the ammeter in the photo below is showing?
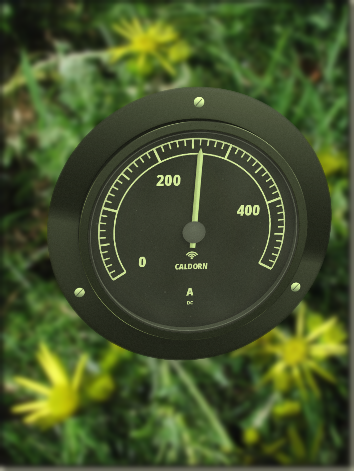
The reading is 260 A
